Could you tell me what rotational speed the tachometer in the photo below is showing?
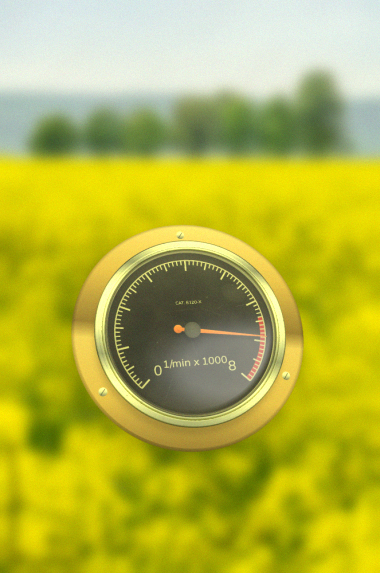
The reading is 6900 rpm
